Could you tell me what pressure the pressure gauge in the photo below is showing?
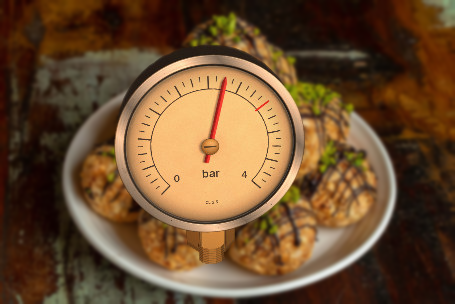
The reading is 2.2 bar
